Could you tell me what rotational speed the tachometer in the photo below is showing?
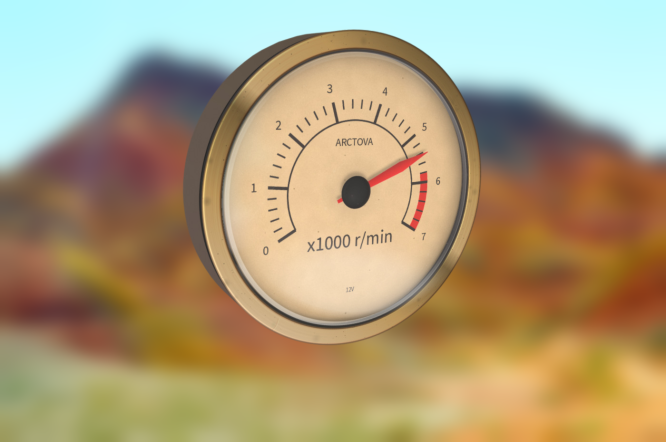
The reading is 5400 rpm
